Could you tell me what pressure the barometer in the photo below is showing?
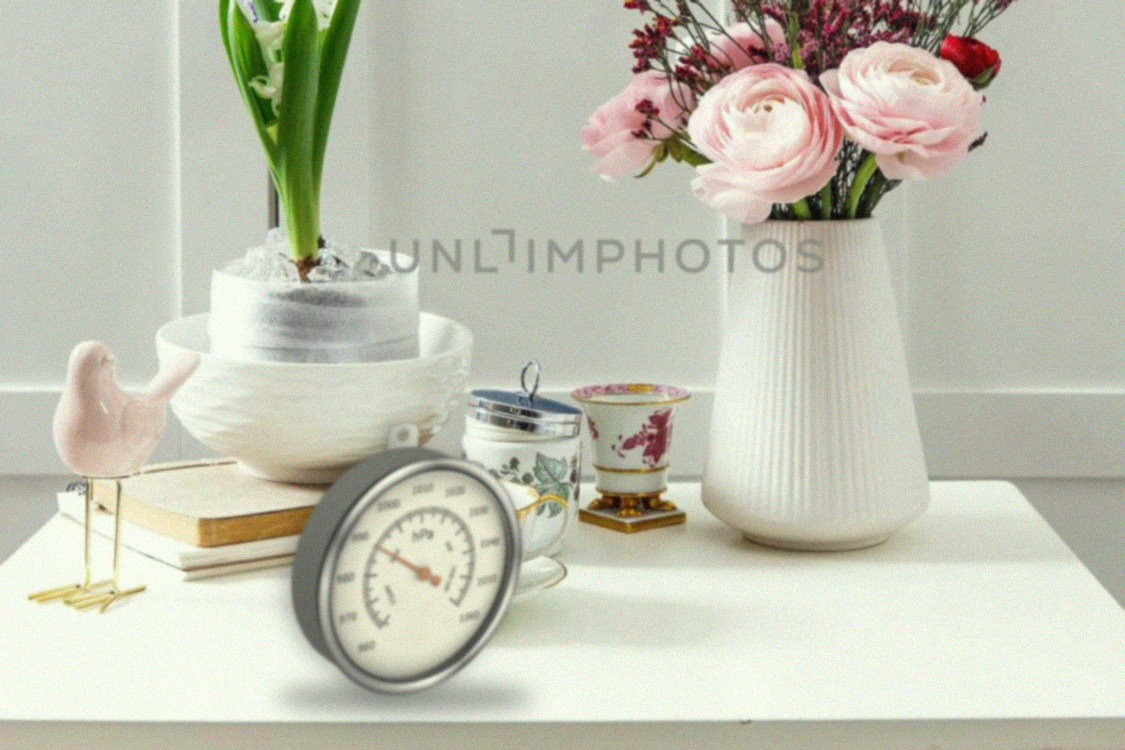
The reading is 990 hPa
